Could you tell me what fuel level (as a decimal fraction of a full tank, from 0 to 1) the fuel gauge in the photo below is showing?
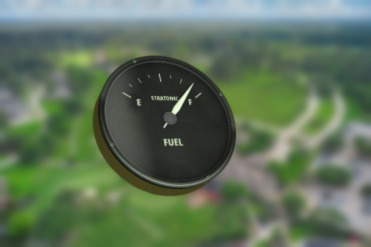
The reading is 0.875
